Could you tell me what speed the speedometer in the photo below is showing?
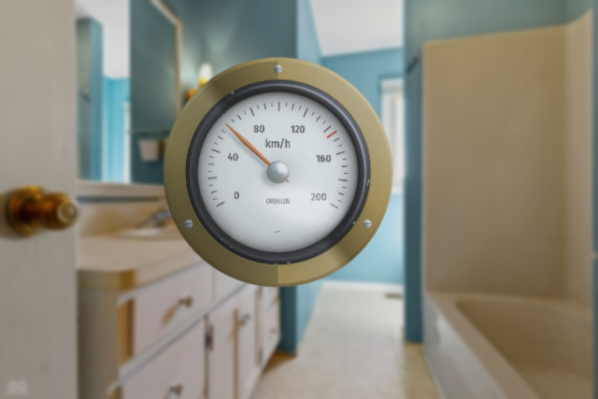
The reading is 60 km/h
